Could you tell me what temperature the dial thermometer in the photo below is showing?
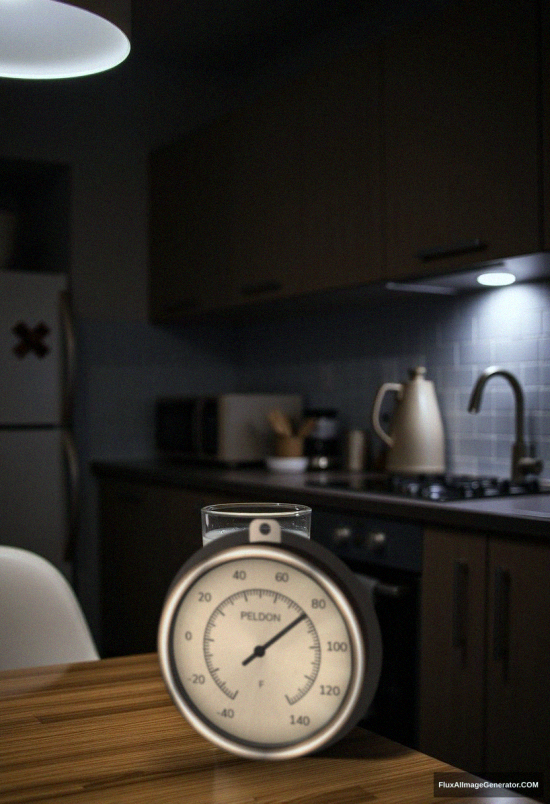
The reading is 80 °F
